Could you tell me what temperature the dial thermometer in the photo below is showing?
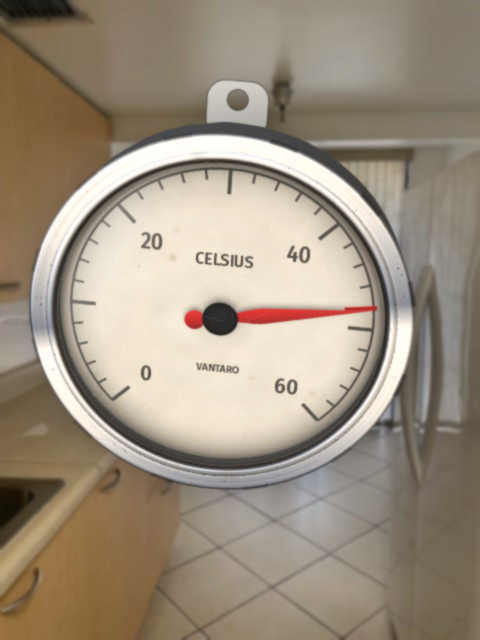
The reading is 48 °C
